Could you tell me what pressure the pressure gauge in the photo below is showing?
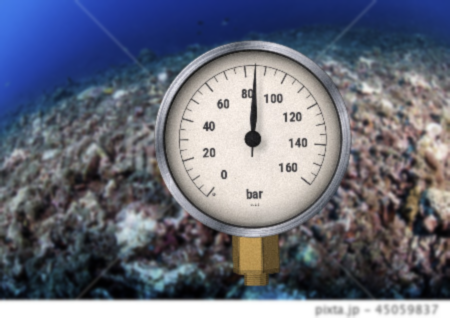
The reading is 85 bar
